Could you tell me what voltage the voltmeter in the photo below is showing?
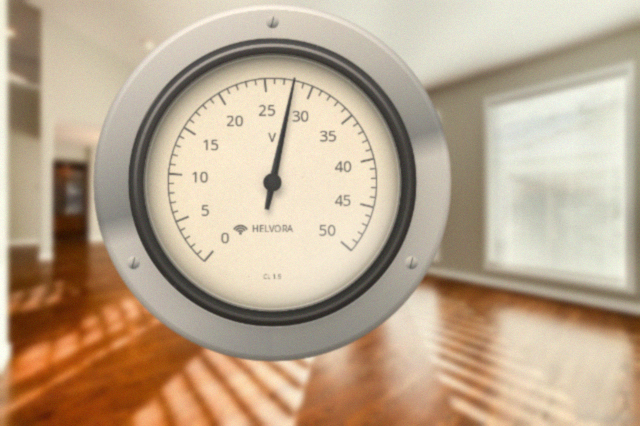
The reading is 28 V
